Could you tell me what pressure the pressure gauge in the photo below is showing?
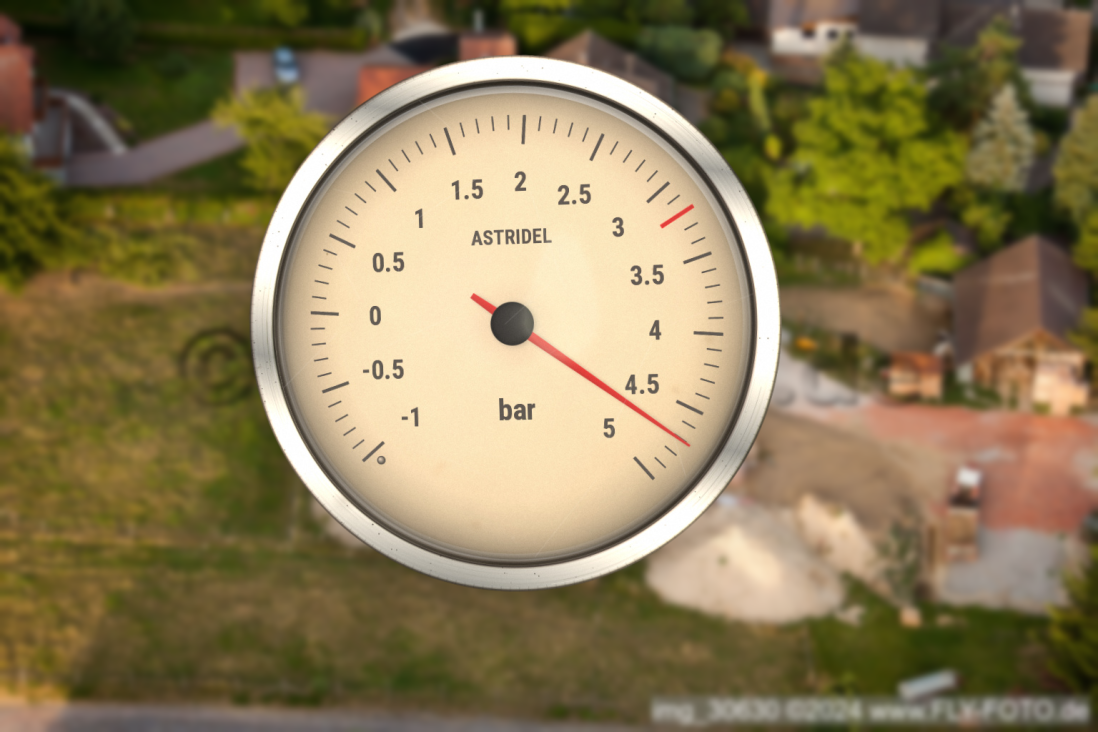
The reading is 4.7 bar
